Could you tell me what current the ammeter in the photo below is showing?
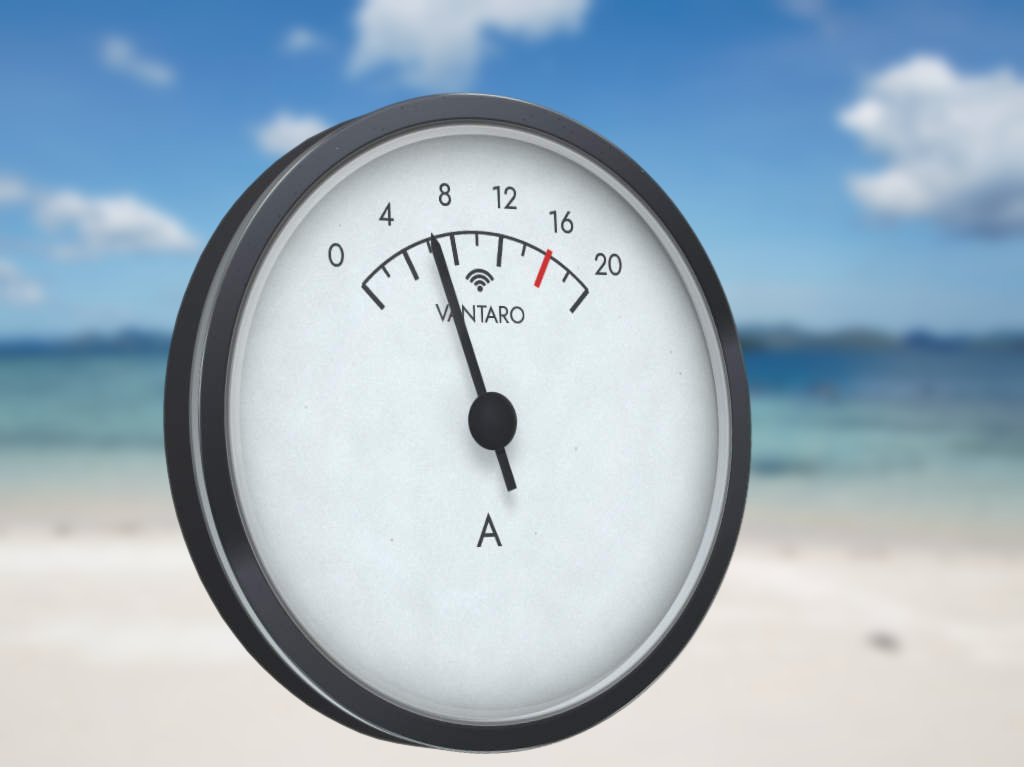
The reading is 6 A
